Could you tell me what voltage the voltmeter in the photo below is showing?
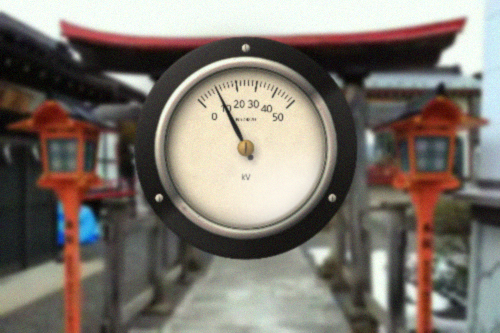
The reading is 10 kV
